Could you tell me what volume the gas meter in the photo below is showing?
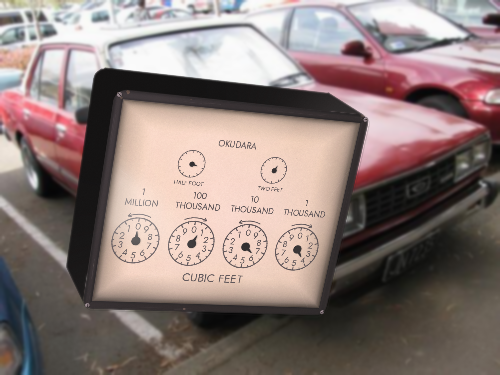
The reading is 6400 ft³
